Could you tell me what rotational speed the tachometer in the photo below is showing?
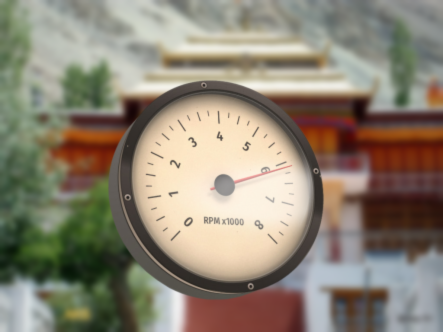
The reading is 6125 rpm
